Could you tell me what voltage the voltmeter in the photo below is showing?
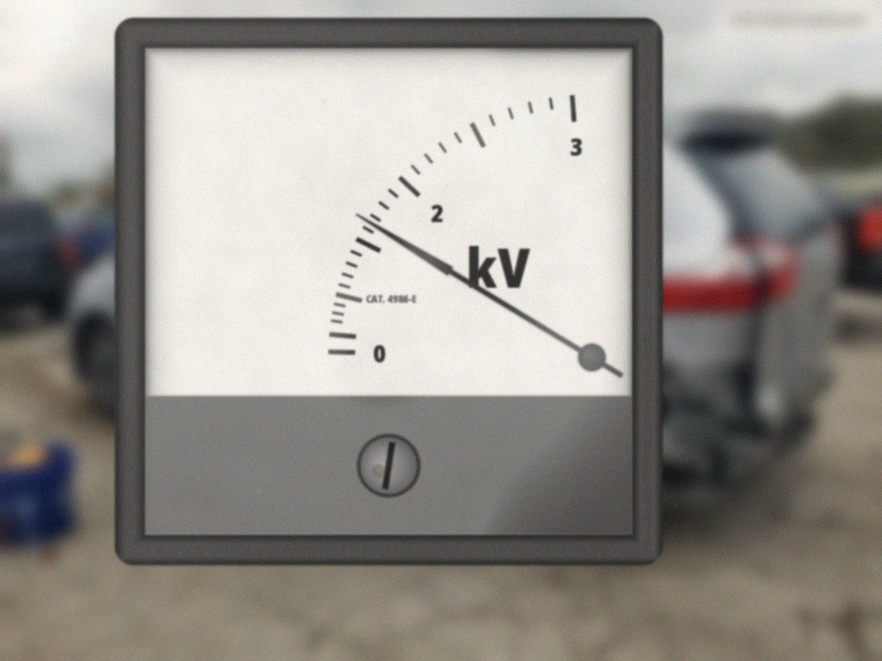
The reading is 1.65 kV
